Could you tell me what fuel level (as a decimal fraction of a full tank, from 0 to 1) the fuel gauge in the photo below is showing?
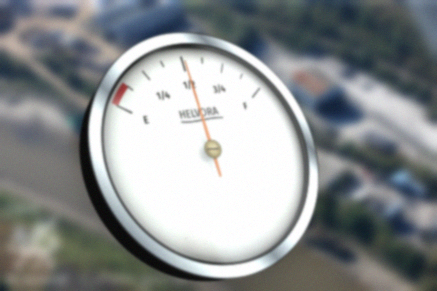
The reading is 0.5
